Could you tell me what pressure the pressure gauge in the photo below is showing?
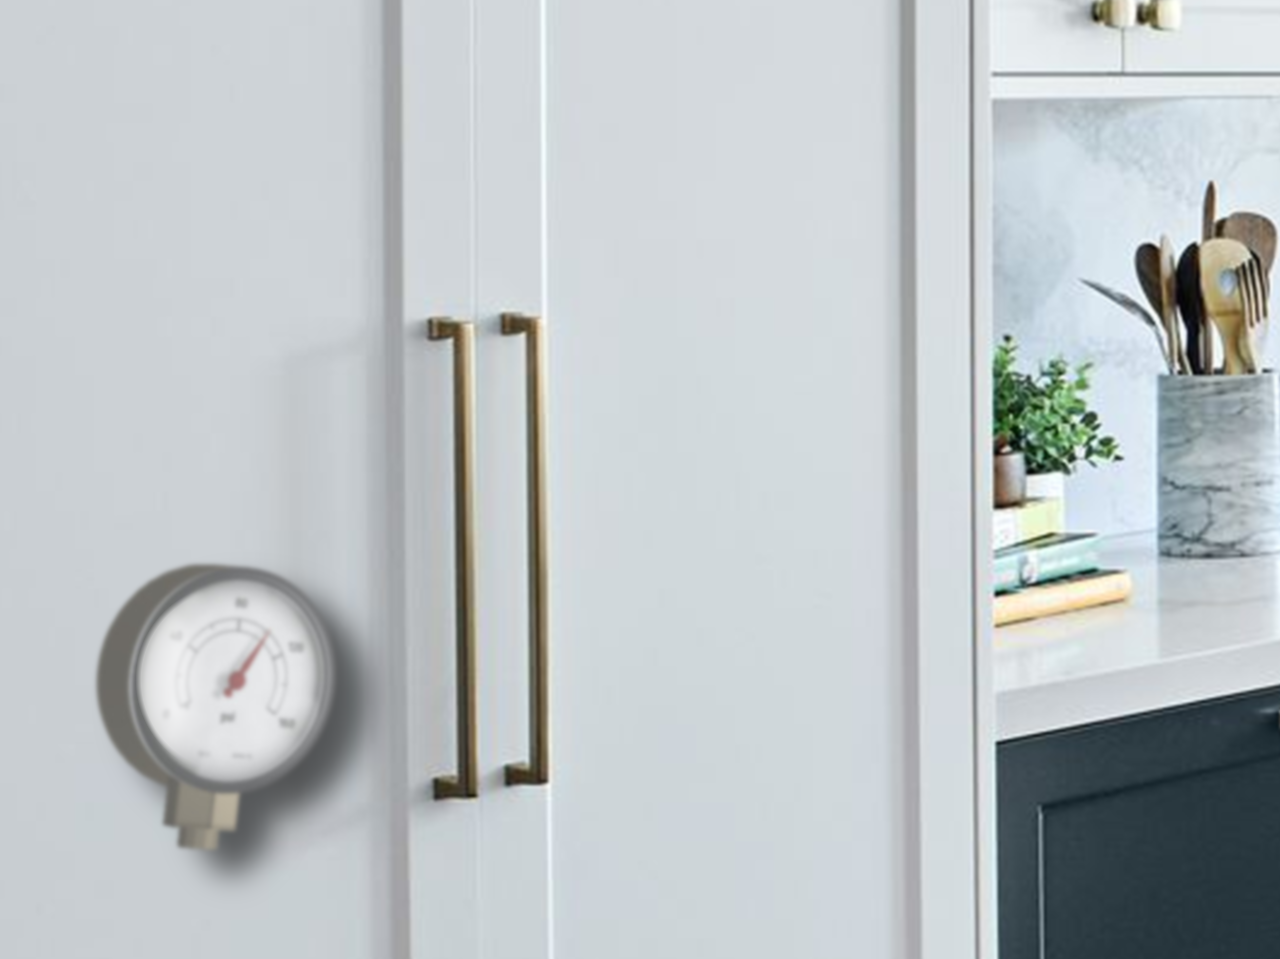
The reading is 100 psi
